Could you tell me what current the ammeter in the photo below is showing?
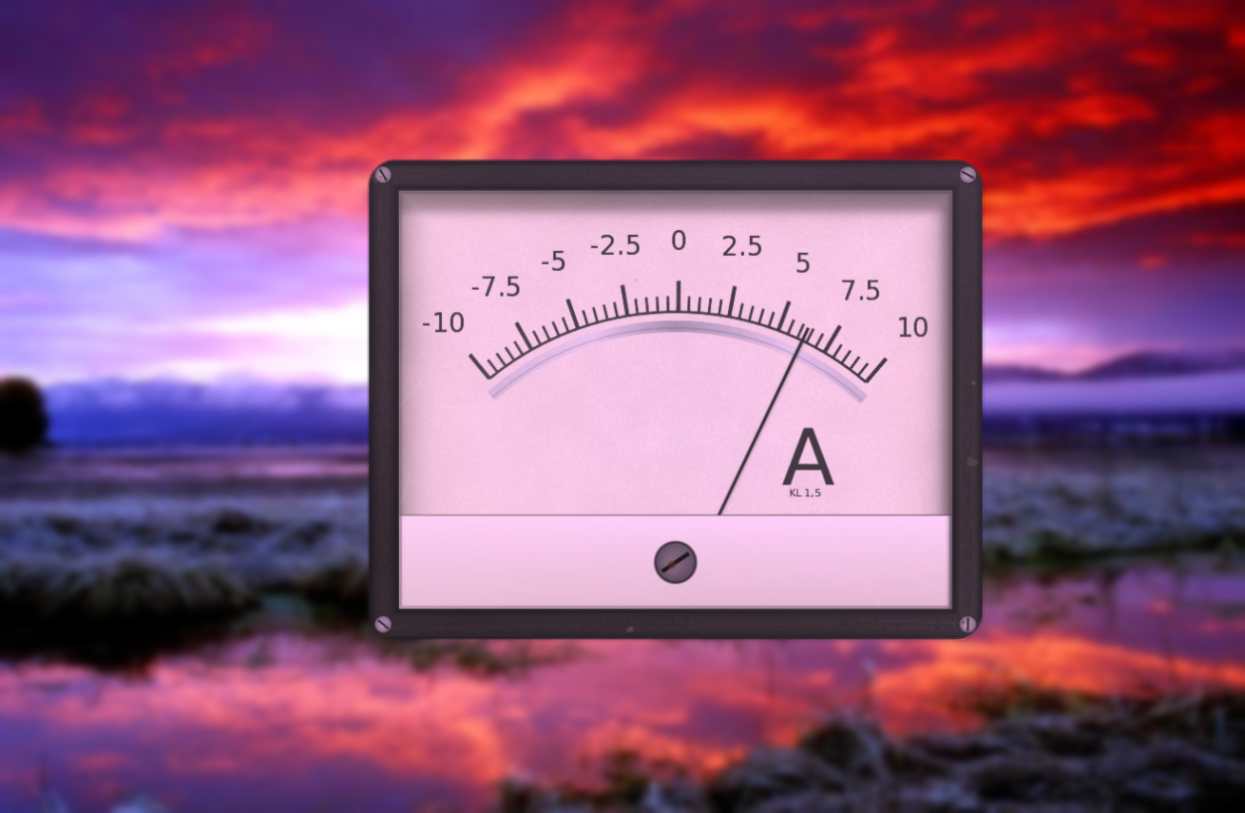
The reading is 6.25 A
